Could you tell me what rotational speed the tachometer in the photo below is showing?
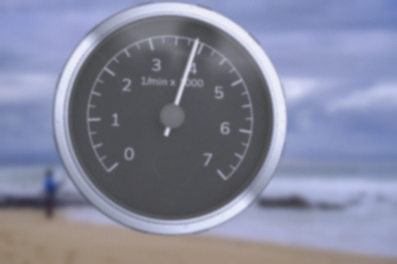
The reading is 3875 rpm
